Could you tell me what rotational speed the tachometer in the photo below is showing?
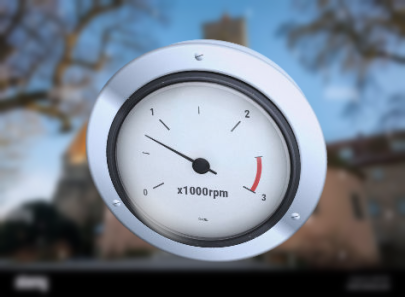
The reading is 750 rpm
